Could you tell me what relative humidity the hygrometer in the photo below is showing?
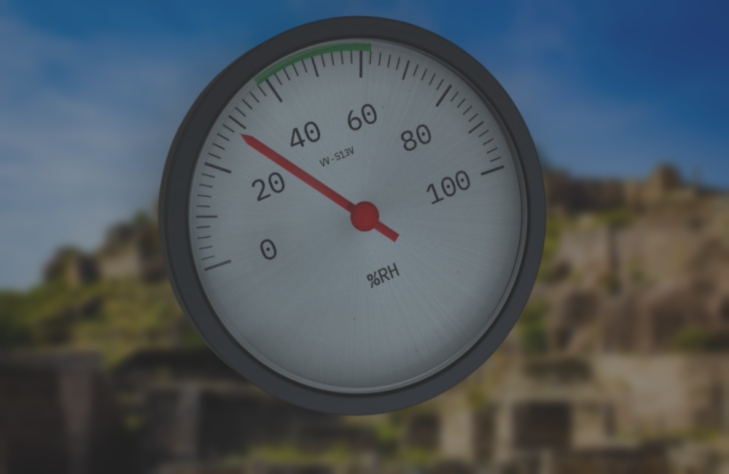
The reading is 28 %
